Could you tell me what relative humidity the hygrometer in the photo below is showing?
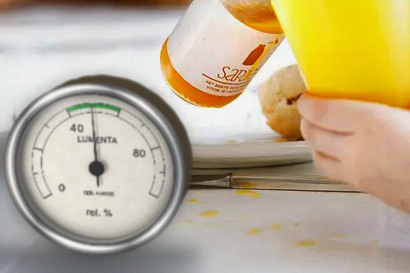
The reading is 50 %
